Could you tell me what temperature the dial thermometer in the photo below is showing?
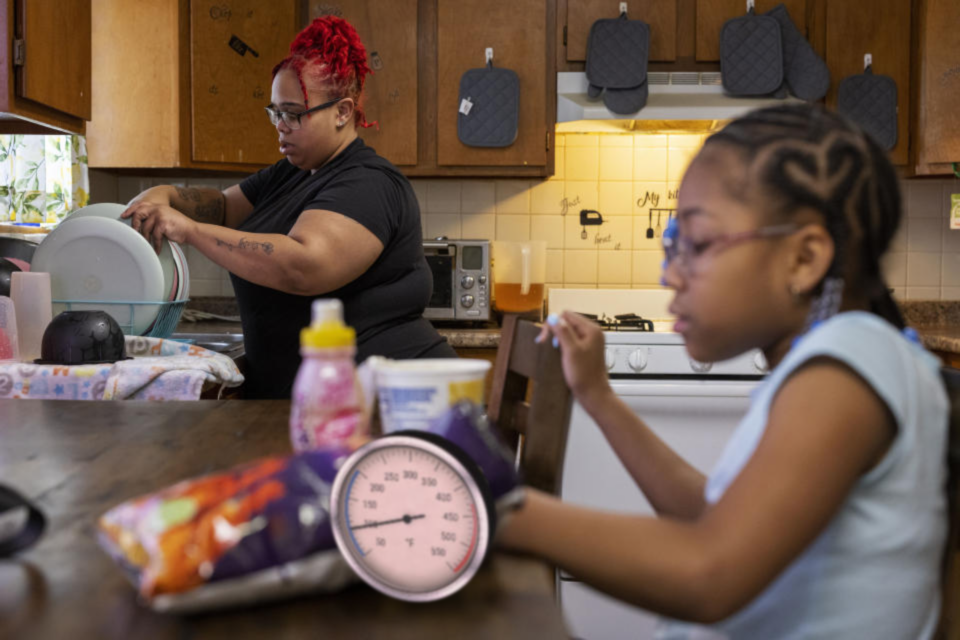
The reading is 100 °F
